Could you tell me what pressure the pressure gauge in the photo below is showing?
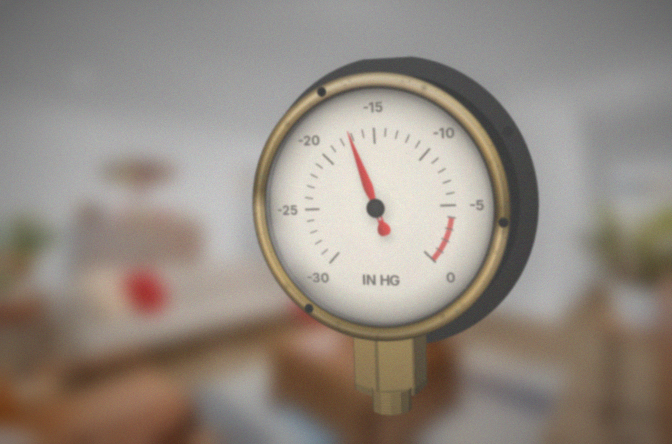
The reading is -17 inHg
